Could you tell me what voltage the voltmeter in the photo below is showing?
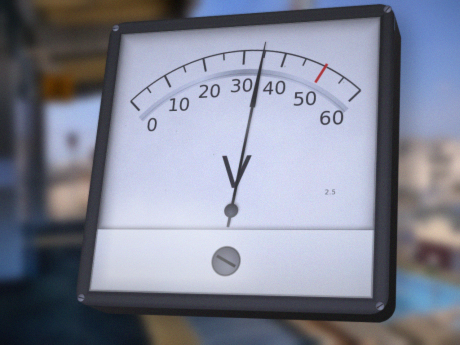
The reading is 35 V
